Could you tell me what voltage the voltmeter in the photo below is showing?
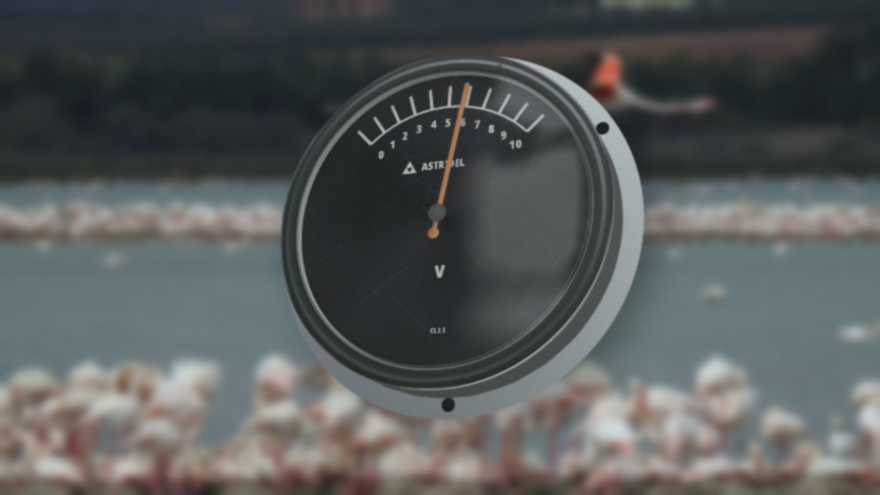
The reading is 6 V
